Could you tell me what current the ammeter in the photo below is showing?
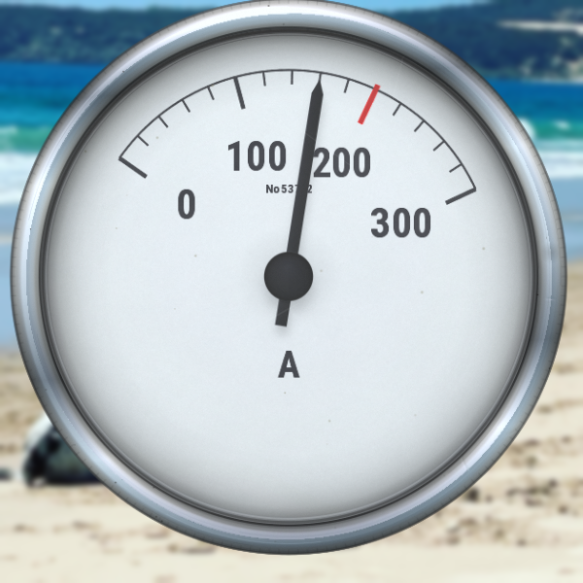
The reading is 160 A
